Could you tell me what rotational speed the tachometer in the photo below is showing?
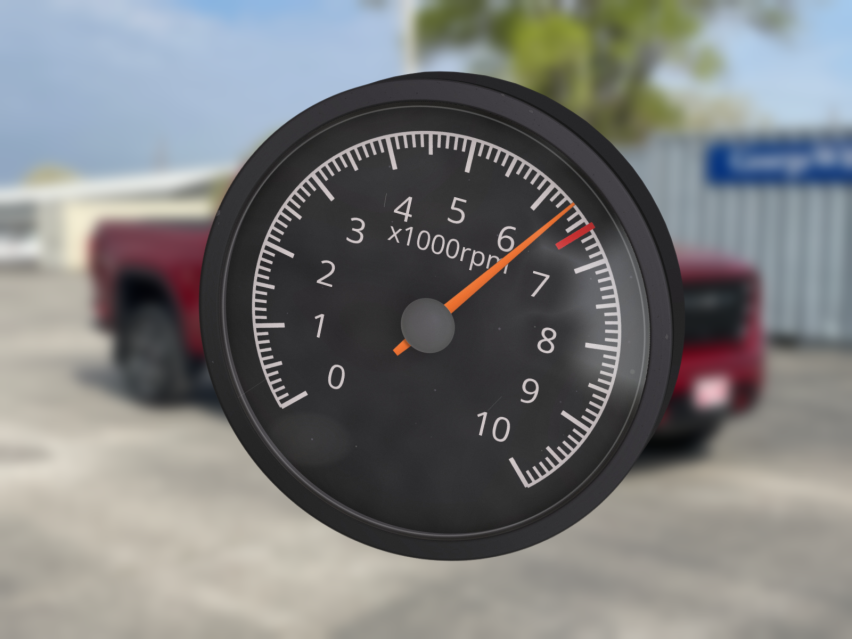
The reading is 6300 rpm
